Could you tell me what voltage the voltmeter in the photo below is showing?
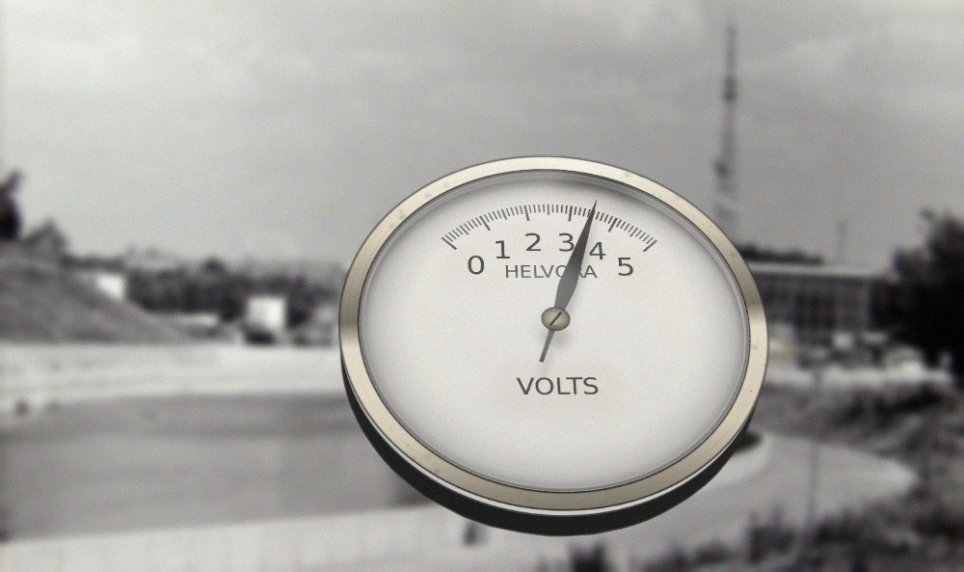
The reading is 3.5 V
